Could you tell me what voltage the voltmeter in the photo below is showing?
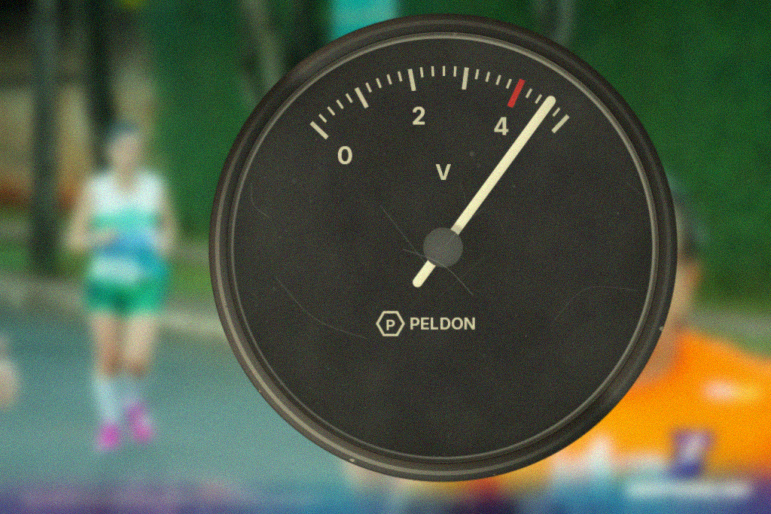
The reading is 4.6 V
